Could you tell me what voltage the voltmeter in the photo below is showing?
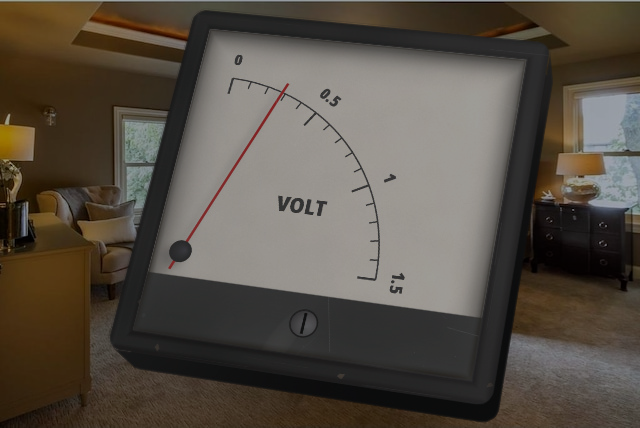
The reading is 0.3 V
